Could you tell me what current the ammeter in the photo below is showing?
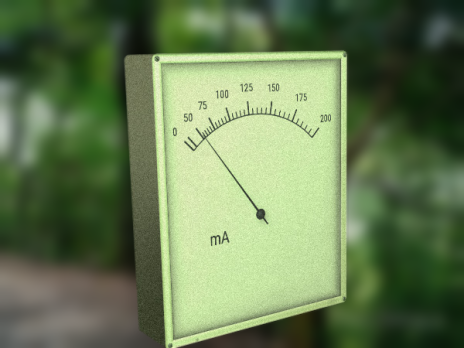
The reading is 50 mA
